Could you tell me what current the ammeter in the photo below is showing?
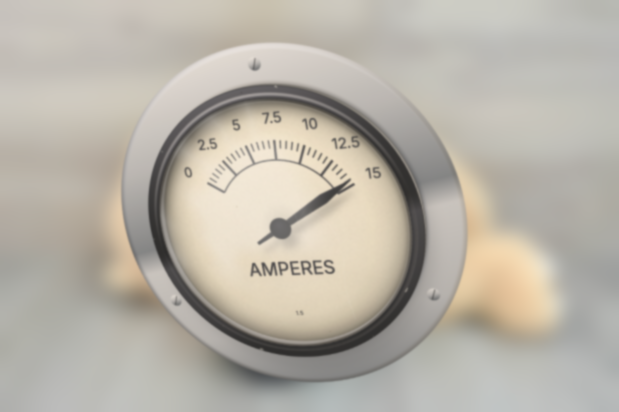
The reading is 14.5 A
